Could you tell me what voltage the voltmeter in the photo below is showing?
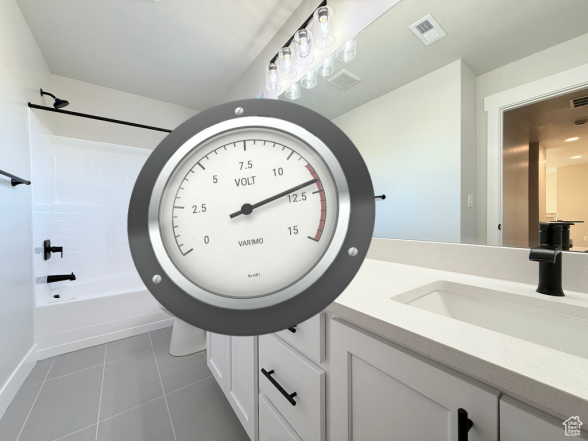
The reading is 12 V
